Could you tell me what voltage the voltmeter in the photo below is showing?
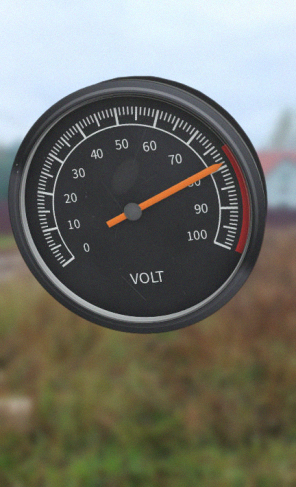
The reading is 79 V
